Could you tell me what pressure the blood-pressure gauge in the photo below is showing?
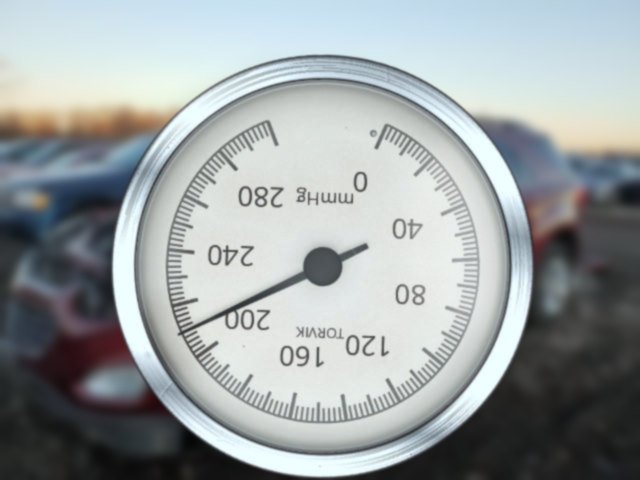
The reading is 210 mmHg
